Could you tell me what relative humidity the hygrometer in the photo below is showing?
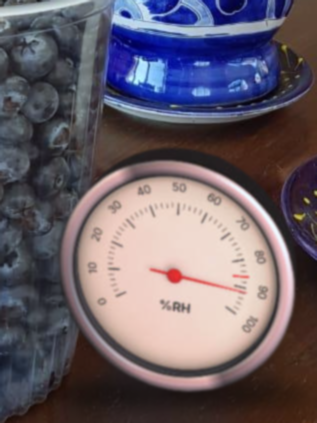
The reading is 90 %
